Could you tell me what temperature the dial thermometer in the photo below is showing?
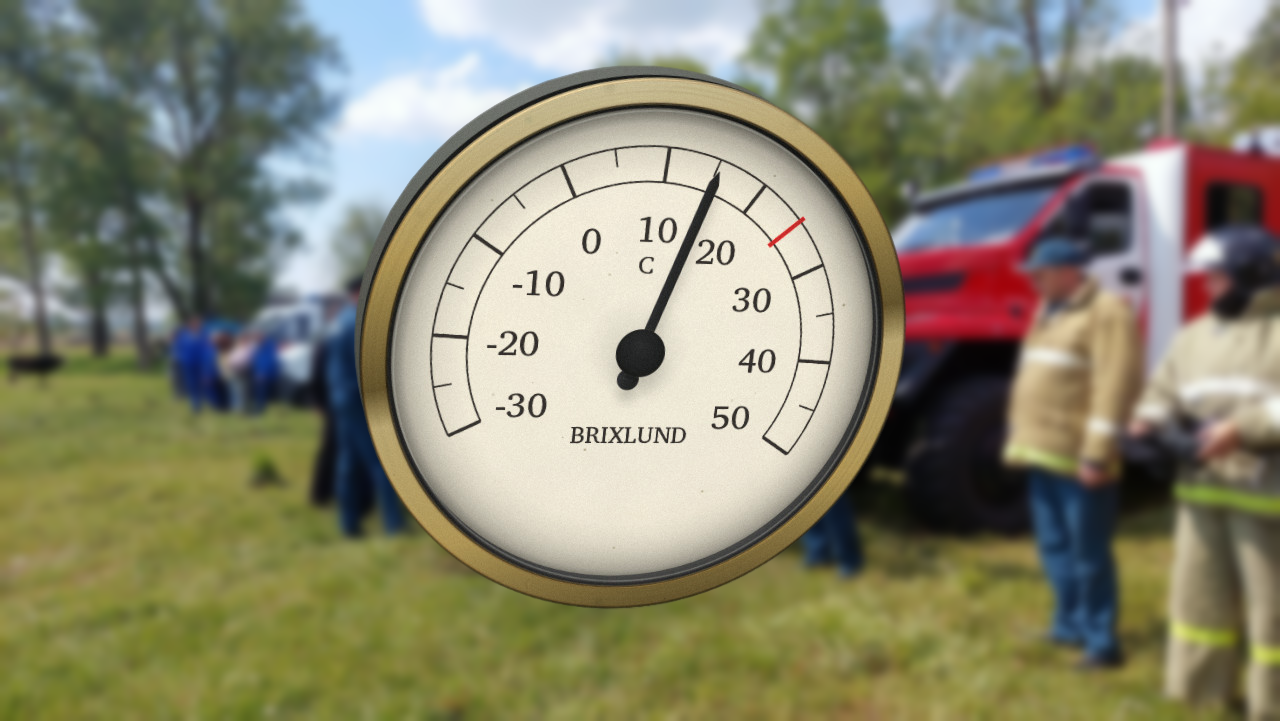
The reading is 15 °C
